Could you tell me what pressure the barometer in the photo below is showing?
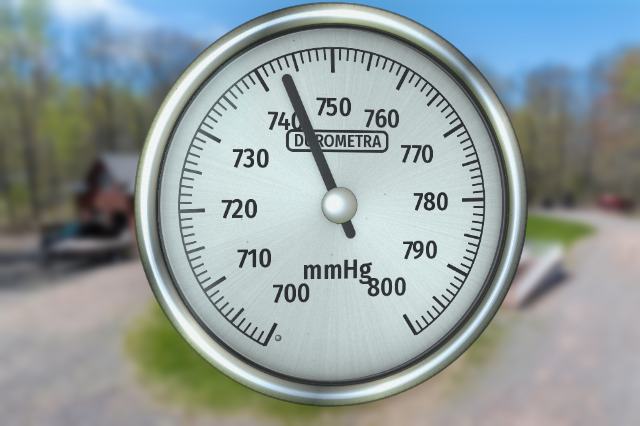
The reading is 743 mmHg
